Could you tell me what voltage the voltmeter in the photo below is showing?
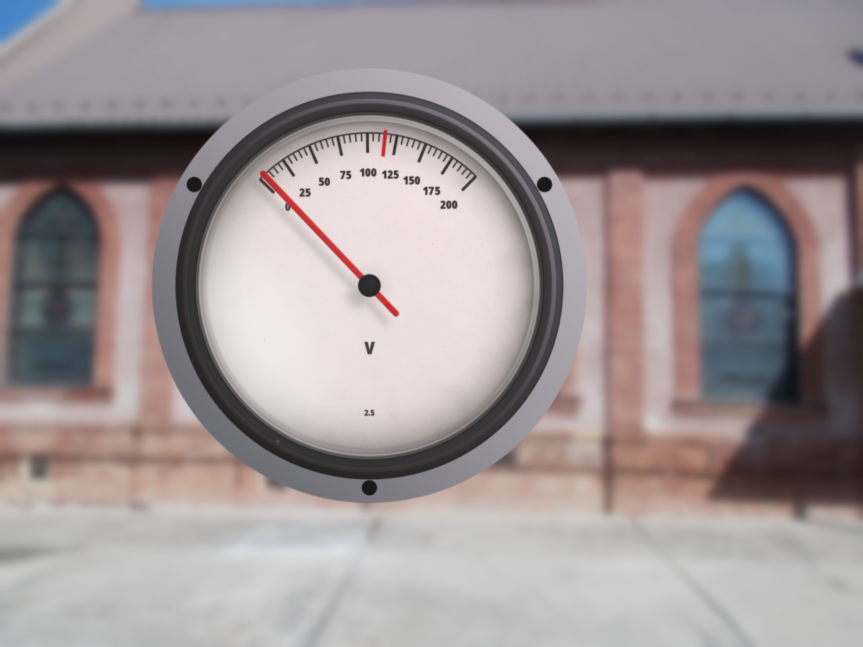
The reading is 5 V
